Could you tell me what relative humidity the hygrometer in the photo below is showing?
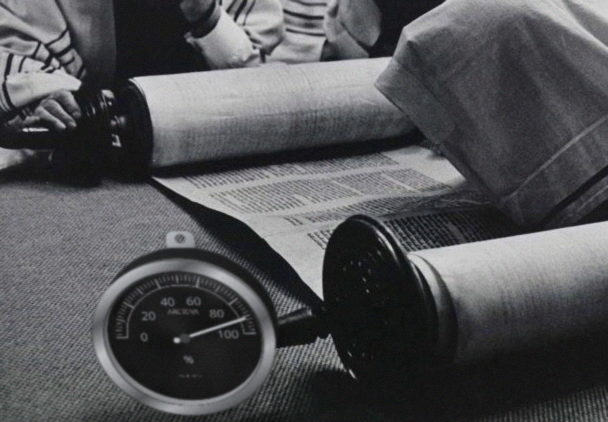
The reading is 90 %
